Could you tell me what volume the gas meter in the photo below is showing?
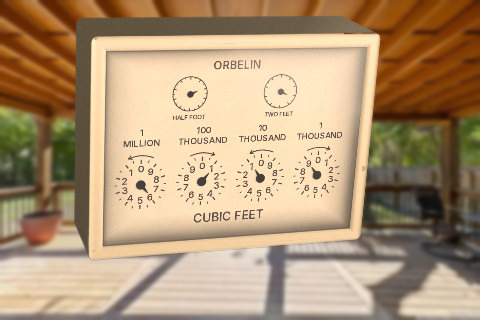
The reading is 610900 ft³
